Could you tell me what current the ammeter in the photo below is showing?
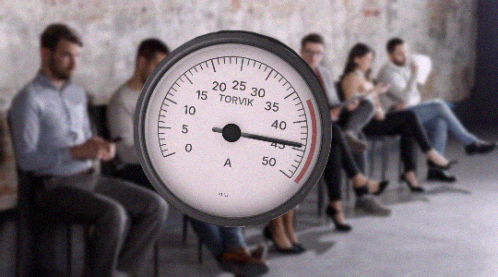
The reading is 44 A
